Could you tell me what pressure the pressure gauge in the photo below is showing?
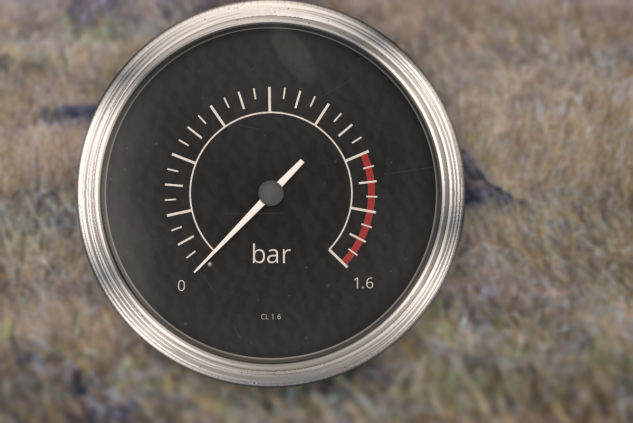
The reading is 0 bar
